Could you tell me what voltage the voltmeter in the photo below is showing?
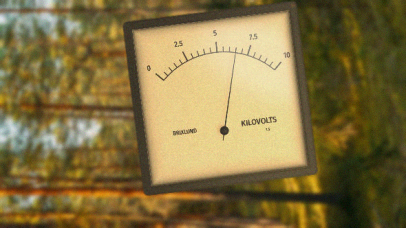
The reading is 6.5 kV
